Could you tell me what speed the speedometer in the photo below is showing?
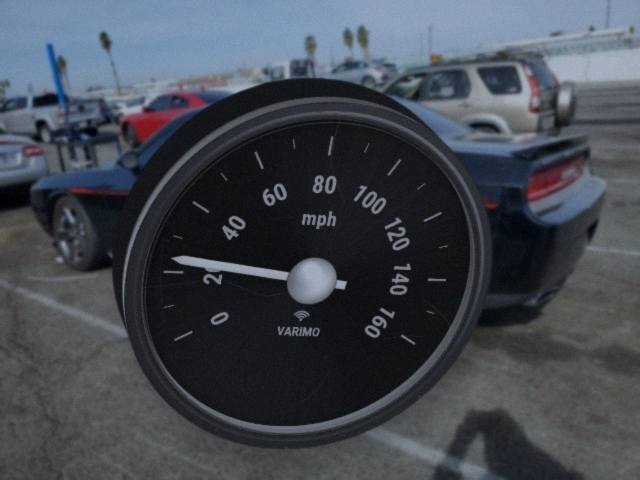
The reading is 25 mph
